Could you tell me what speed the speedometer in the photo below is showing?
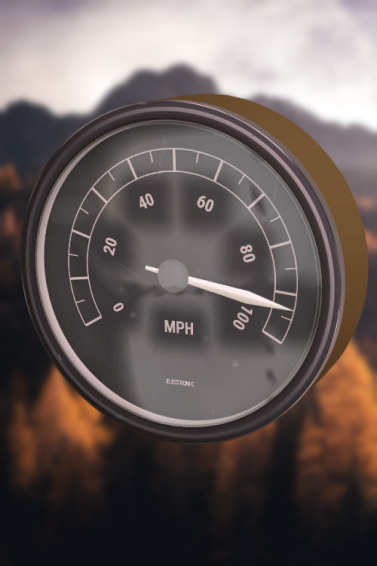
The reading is 92.5 mph
